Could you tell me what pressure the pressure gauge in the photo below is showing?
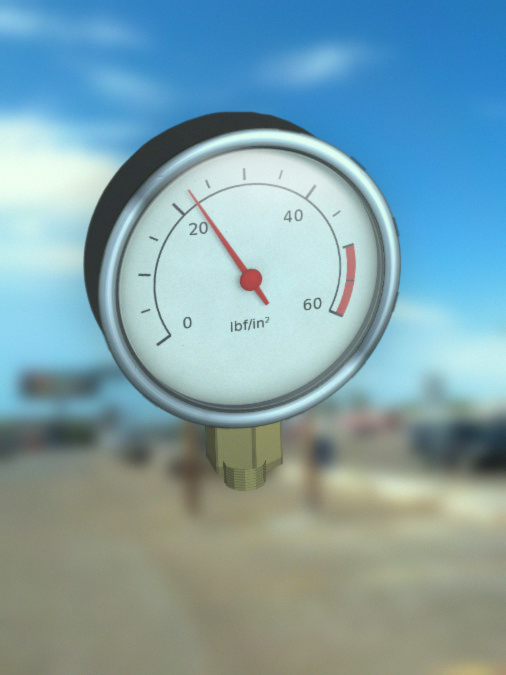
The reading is 22.5 psi
